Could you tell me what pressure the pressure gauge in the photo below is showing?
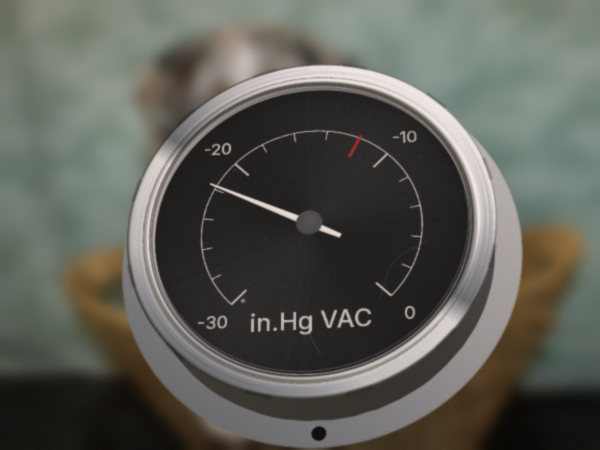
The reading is -22 inHg
